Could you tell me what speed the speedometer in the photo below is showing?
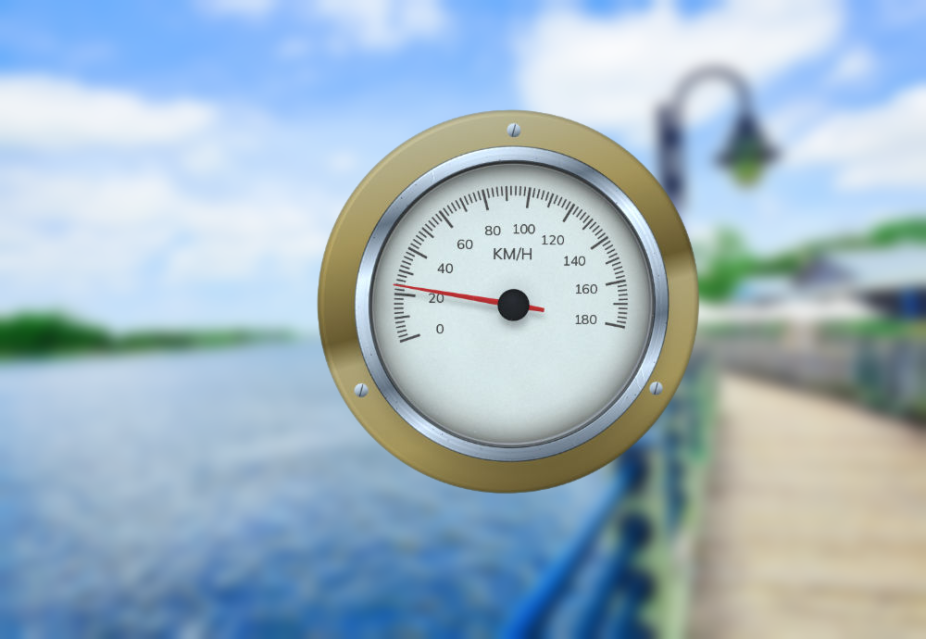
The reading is 24 km/h
